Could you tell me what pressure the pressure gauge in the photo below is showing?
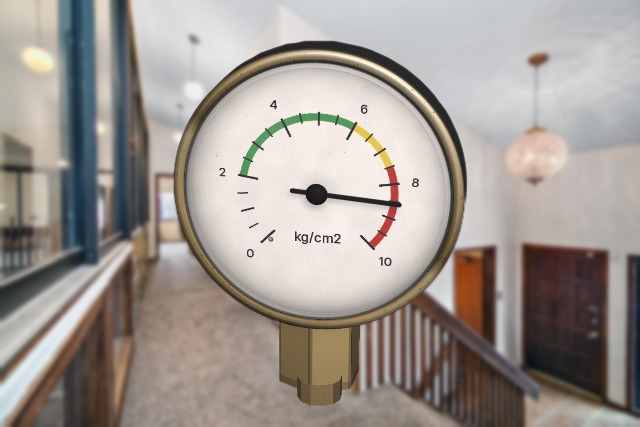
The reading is 8.5 kg/cm²
